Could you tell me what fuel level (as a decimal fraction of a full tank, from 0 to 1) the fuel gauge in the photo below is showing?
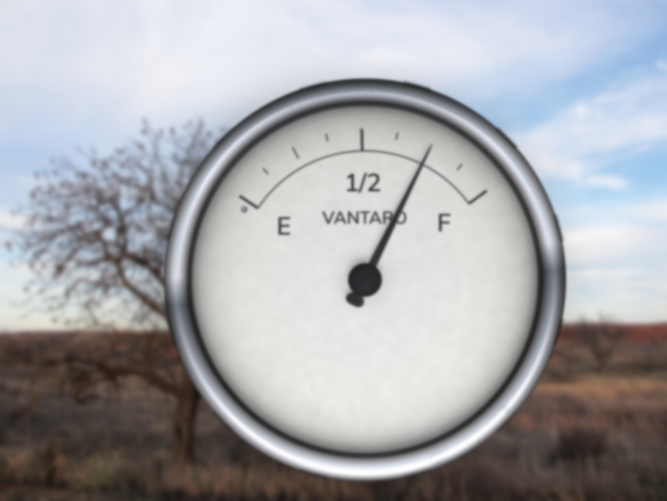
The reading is 0.75
